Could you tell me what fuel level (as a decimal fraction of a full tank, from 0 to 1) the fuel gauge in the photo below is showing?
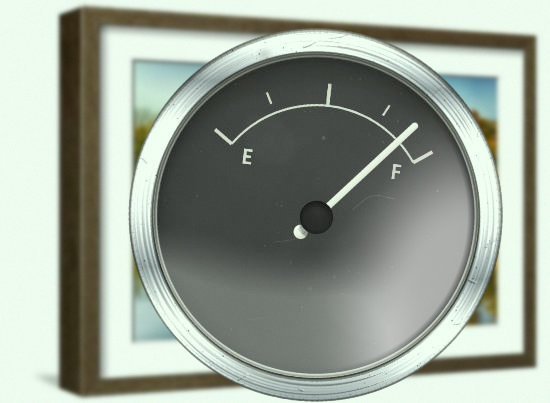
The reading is 0.875
